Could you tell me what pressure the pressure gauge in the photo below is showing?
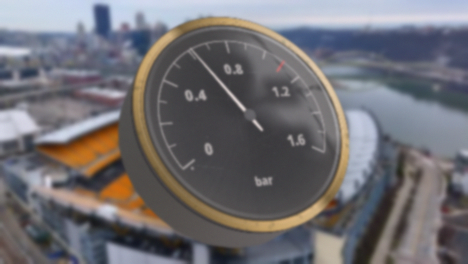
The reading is 0.6 bar
